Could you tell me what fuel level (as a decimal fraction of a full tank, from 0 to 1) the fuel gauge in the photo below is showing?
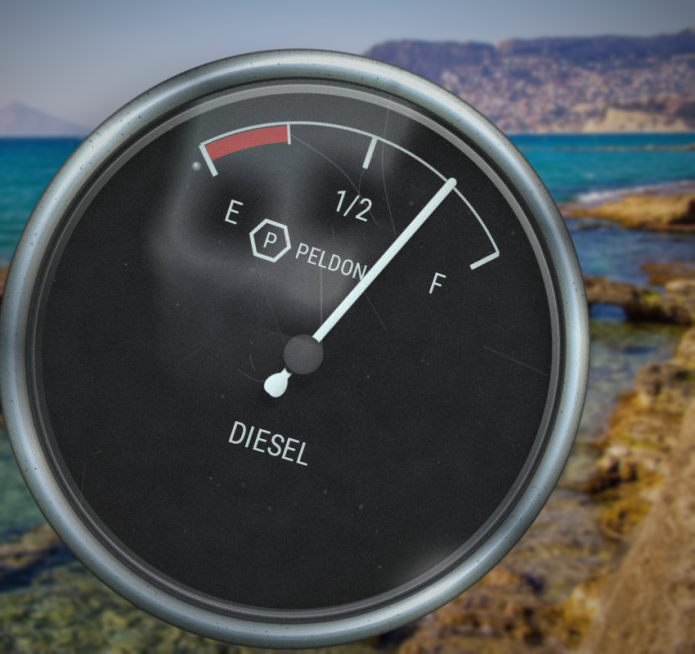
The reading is 0.75
